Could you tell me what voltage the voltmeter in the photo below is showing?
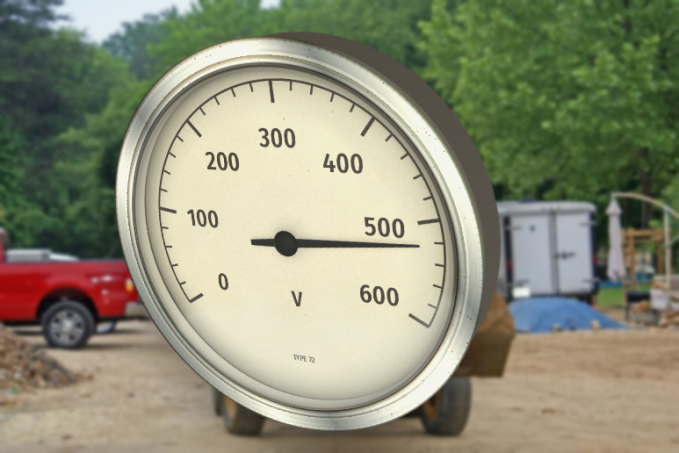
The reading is 520 V
